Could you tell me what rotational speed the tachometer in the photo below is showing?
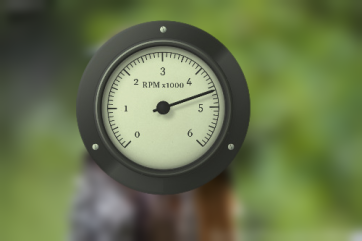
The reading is 4600 rpm
